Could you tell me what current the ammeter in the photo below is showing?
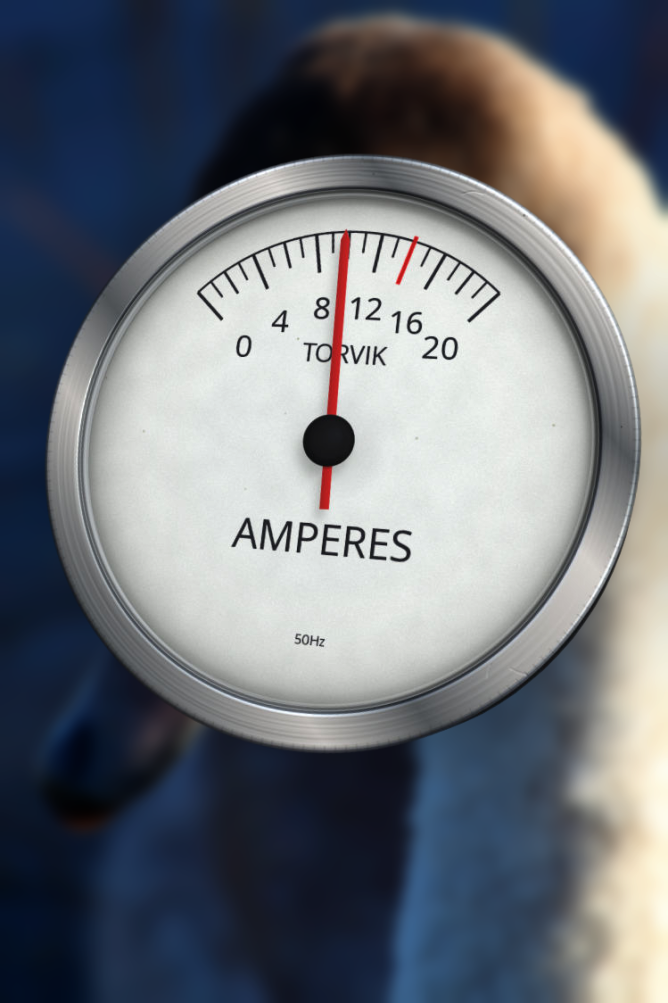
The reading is 10 A
